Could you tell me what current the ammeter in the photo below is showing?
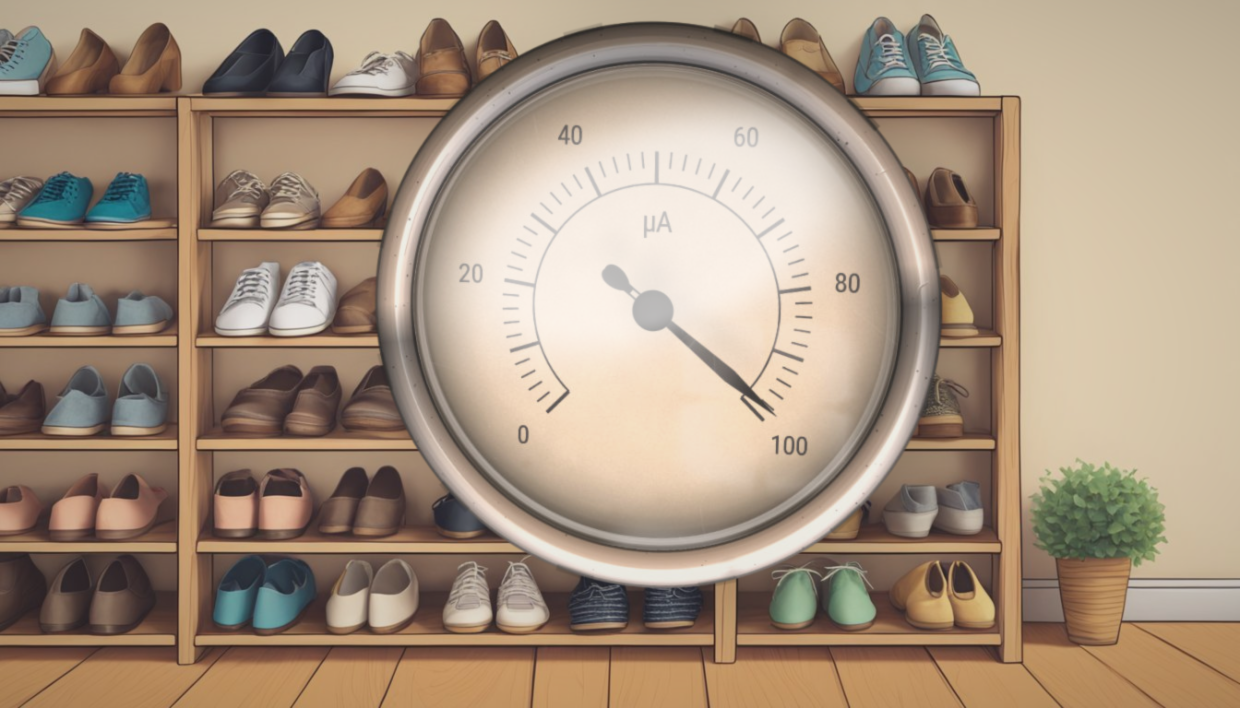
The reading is 98 µA
